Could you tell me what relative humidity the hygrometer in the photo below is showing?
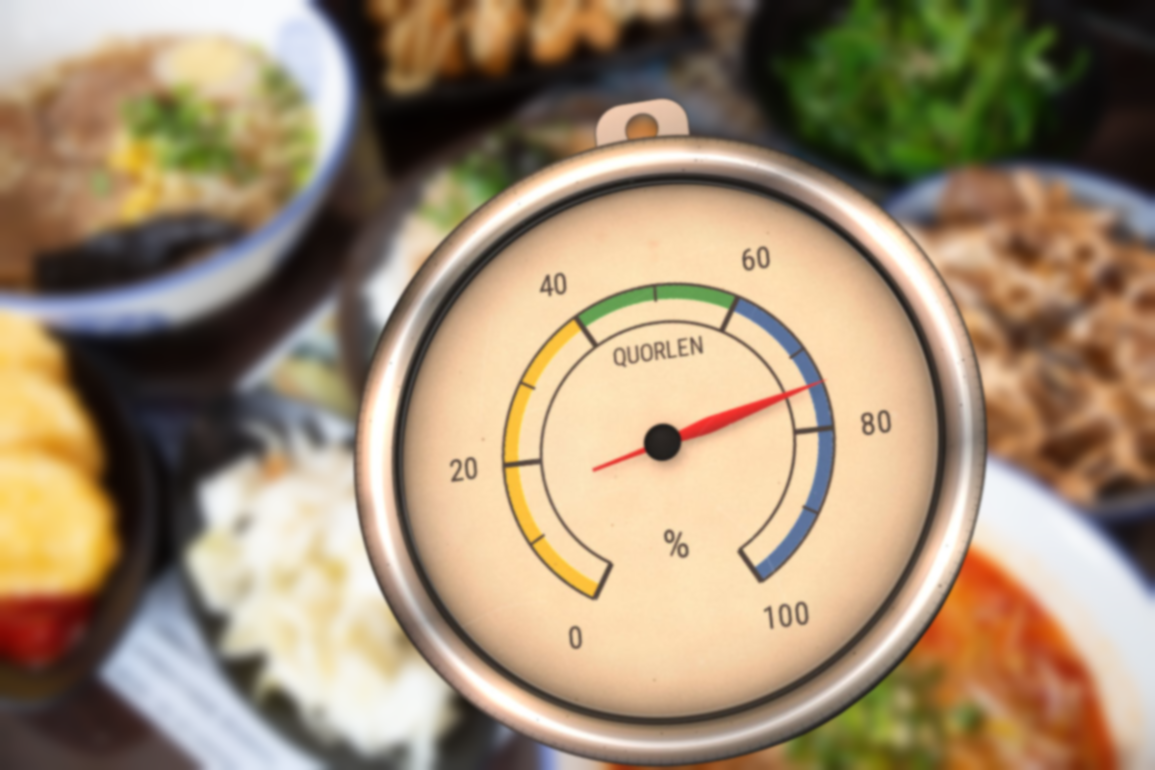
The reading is 75 %
